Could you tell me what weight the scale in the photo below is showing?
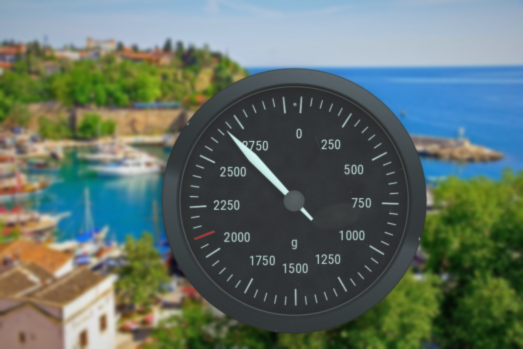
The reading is 2675 g
